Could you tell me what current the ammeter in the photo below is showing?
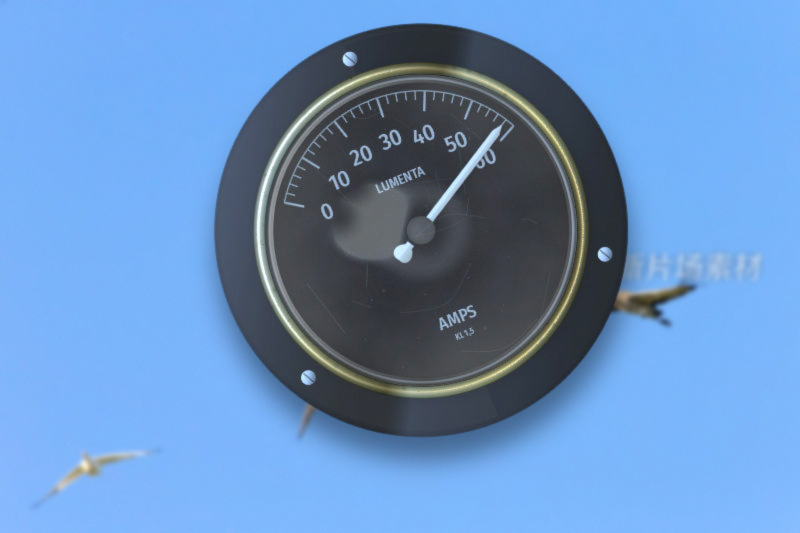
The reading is 58 A
